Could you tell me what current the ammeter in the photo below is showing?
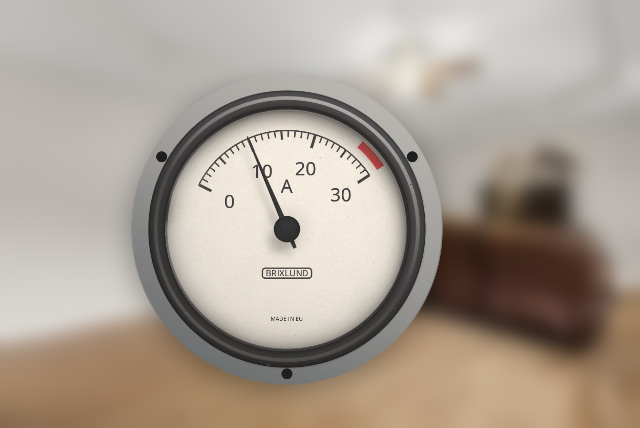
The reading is 10 A
